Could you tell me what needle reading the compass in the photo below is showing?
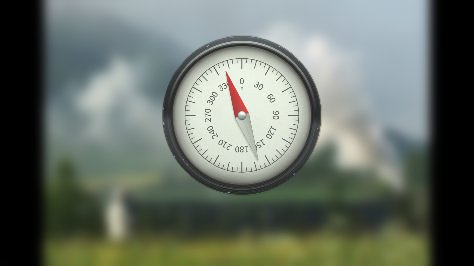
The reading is 340 °
